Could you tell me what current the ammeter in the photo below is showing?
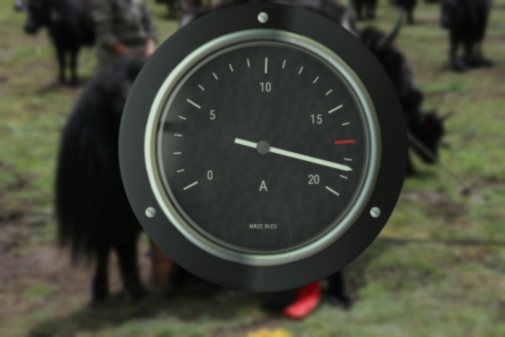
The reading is 18.5 A
